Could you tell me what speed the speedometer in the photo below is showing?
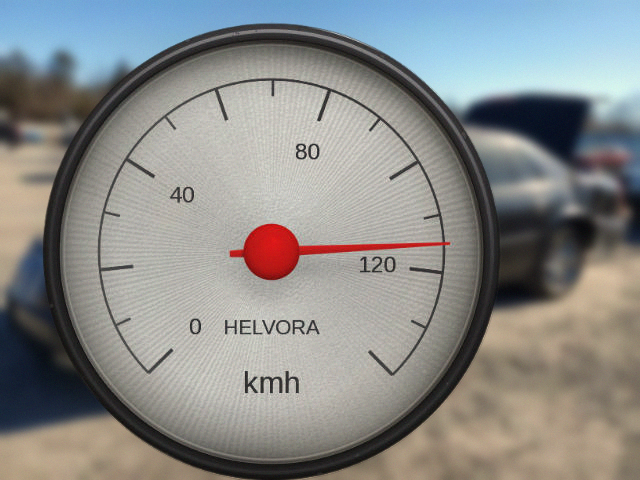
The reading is 115 km/h
